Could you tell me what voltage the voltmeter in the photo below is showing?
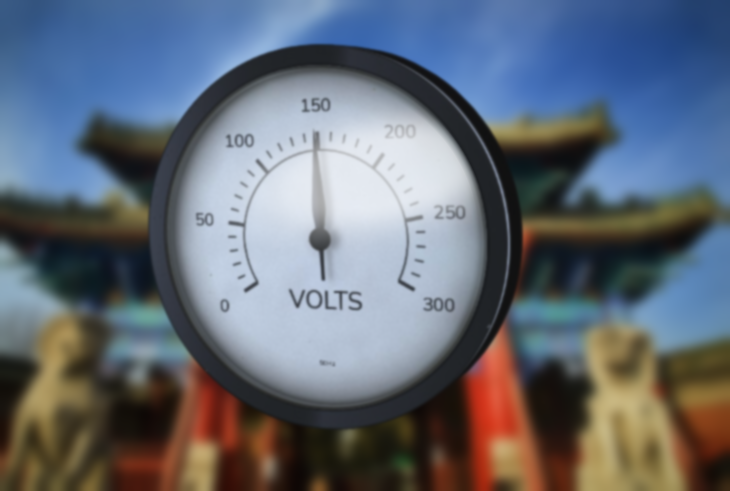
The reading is 150 V
